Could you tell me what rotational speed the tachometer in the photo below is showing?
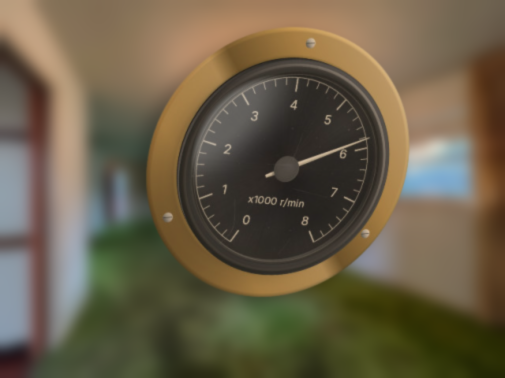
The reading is 5800 rpm
